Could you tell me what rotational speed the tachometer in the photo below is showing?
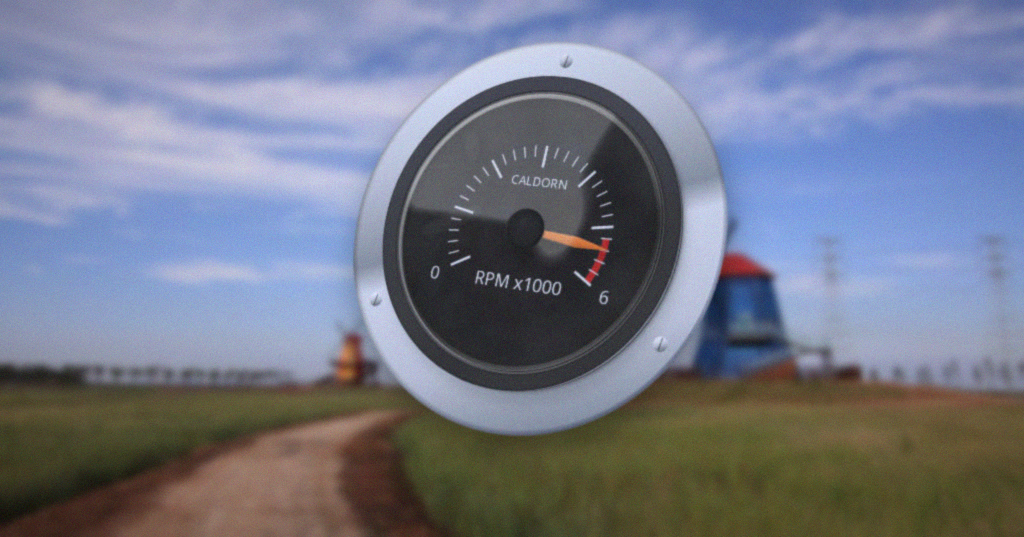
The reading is 5400 rpm
